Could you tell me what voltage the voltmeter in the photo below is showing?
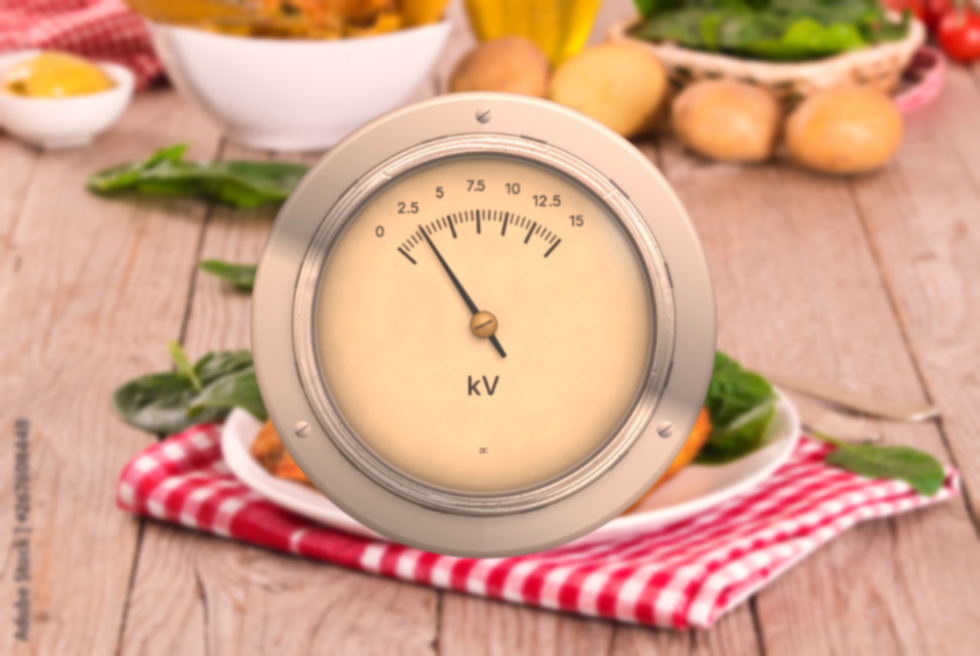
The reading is 2.5 kV
